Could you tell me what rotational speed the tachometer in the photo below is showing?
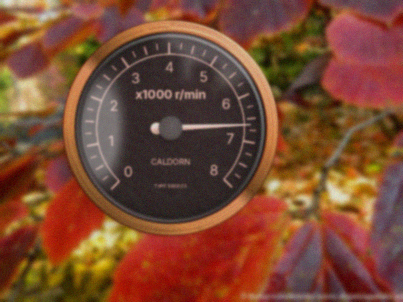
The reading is 6625 rpm
